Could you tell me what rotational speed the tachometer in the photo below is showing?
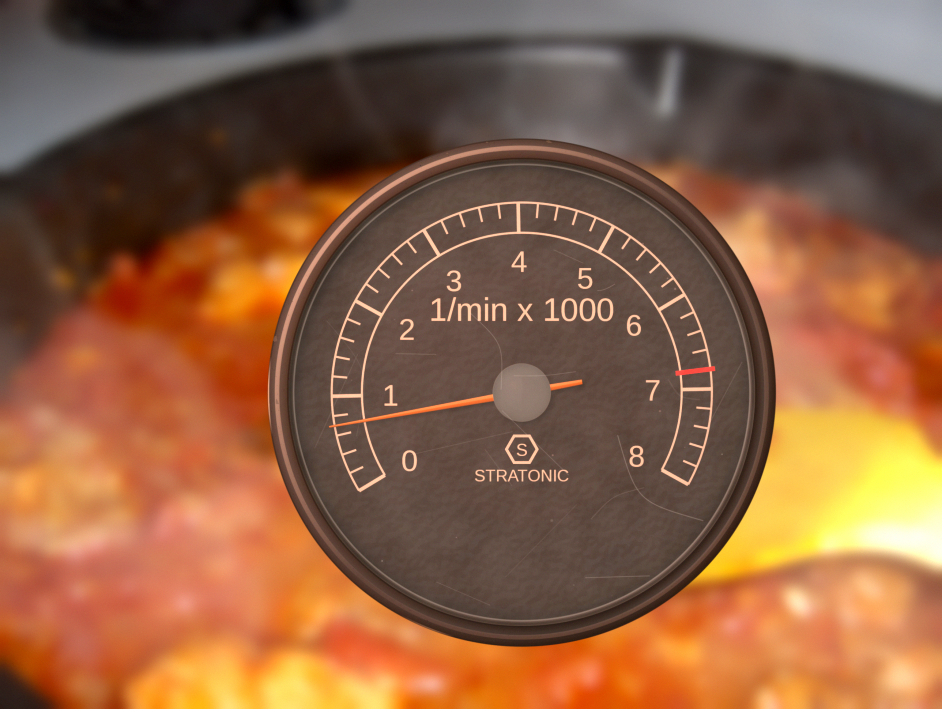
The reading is 700 rpm
